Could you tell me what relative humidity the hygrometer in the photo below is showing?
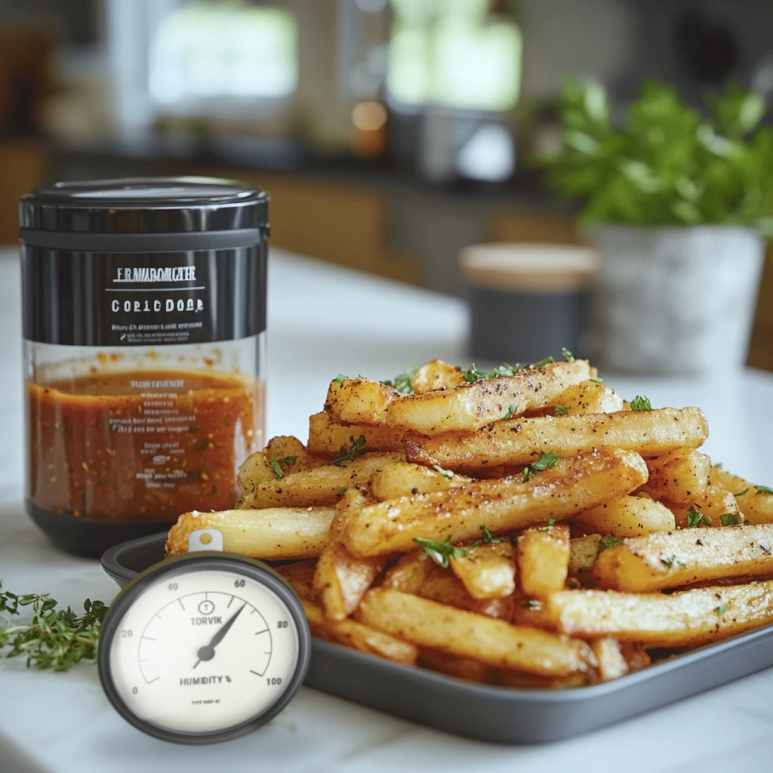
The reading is 65 %
